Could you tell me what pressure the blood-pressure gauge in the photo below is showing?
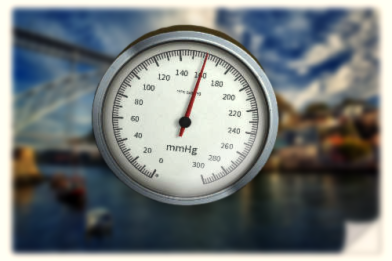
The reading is 160 mmHg
